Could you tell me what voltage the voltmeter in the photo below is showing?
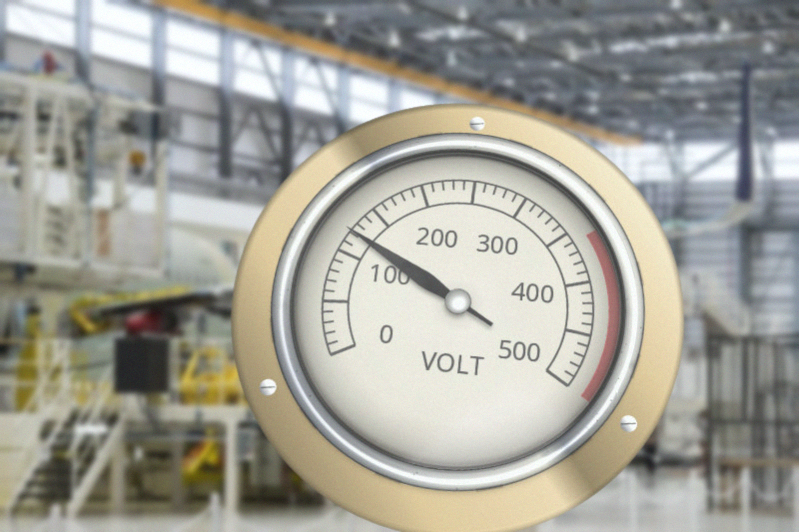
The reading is 120 V
